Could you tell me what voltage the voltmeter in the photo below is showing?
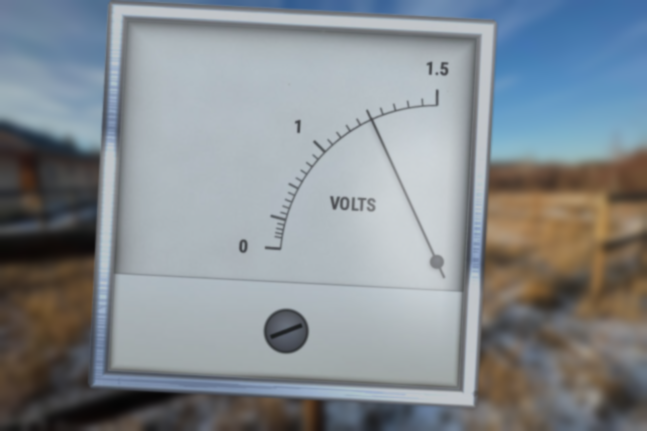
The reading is 1.25 V
